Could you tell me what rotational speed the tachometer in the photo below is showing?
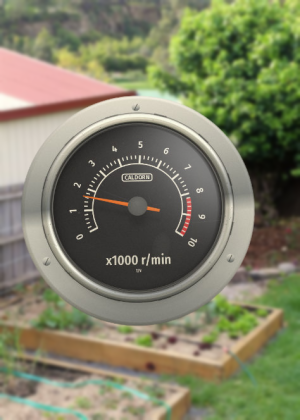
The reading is 1600 rpm
